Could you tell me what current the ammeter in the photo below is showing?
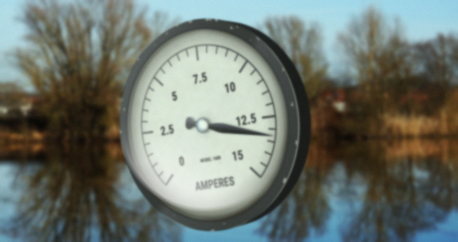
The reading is 13.25 A
